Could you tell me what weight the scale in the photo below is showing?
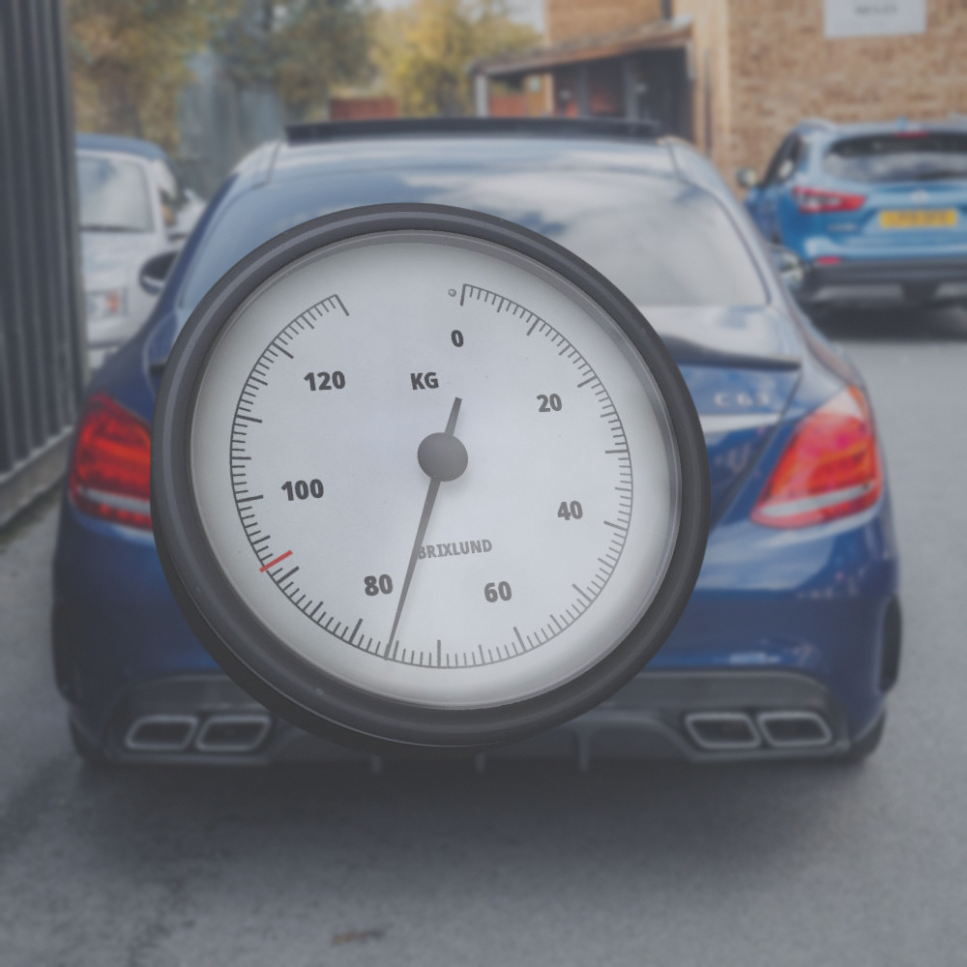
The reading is 76 kg
